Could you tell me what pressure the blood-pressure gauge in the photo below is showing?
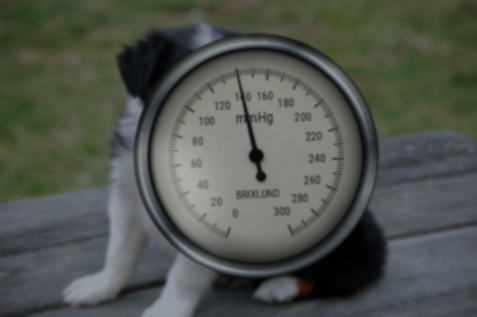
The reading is 140 mmHg
